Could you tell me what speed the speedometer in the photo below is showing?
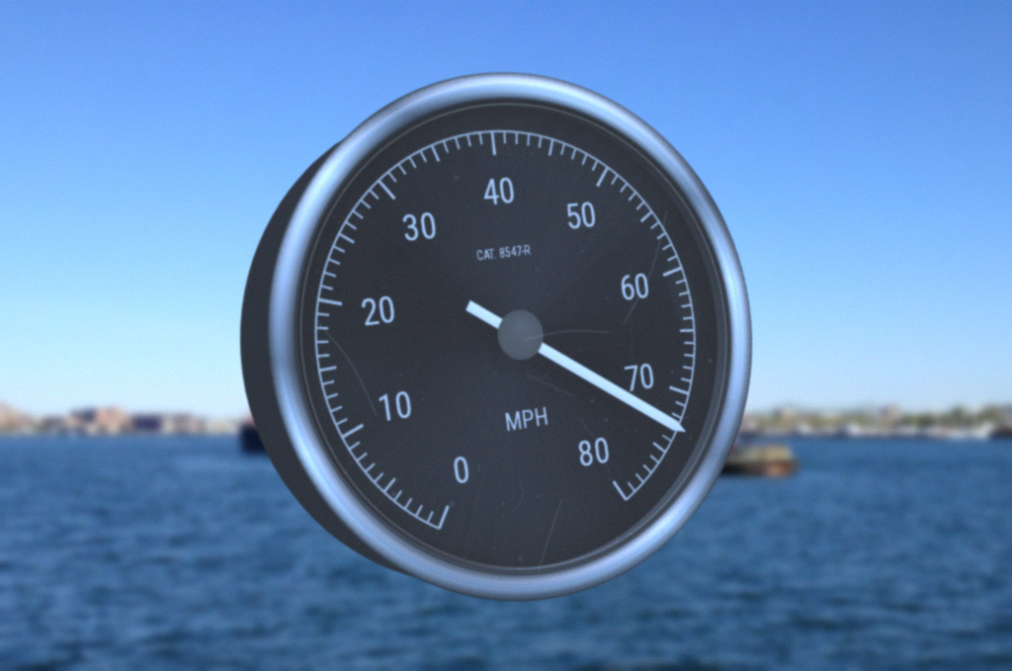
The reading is 73 mph
